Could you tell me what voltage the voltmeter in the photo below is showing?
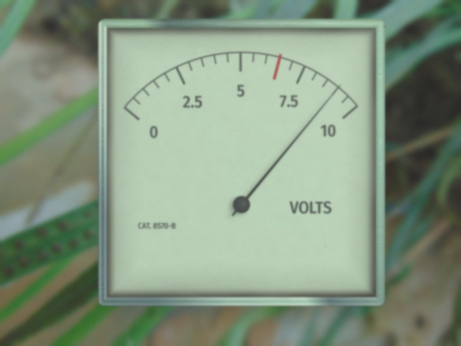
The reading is 9 V
